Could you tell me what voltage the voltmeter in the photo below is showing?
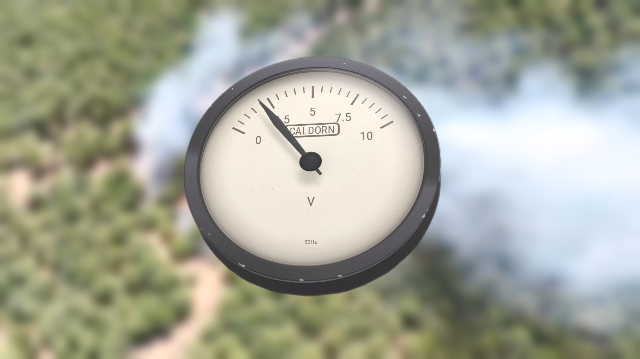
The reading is 2 V
